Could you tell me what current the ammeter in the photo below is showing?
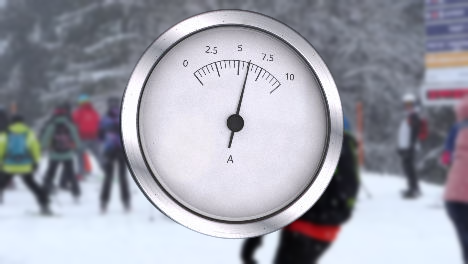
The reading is 6 A
